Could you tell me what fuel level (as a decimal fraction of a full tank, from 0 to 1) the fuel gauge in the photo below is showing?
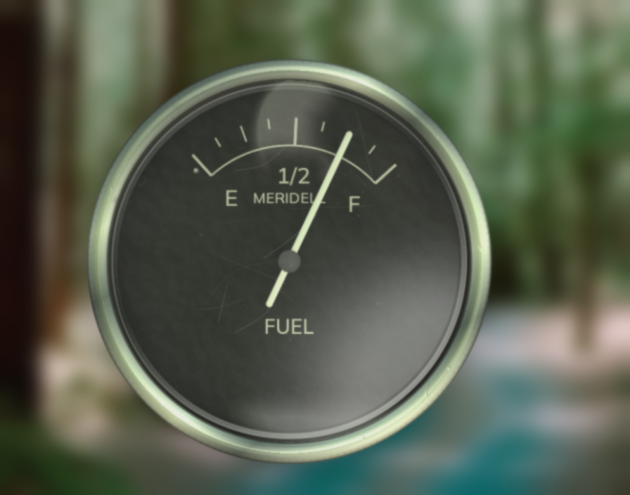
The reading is 0.75
